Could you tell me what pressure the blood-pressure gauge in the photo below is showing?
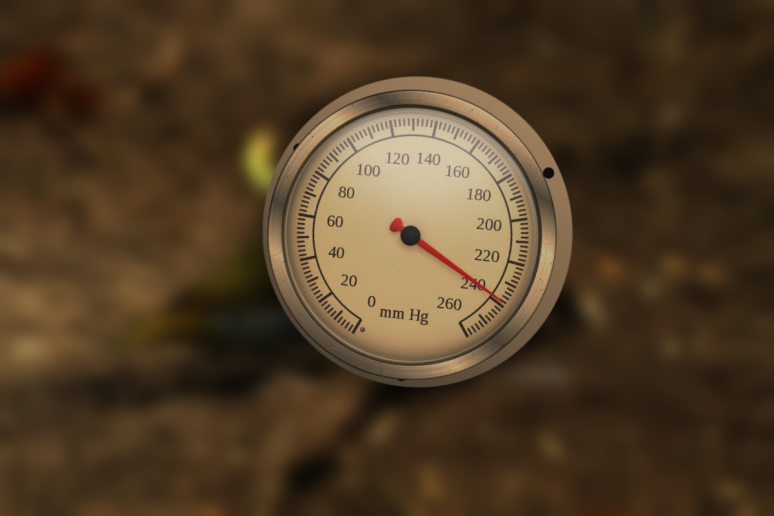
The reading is 238 mmHg
